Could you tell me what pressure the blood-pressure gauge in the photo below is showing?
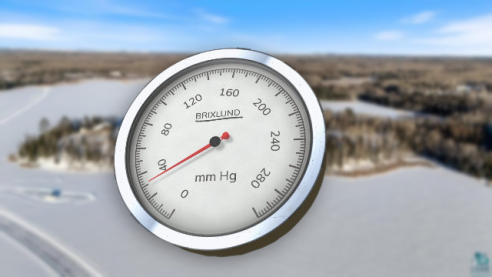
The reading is 30 mmHg
